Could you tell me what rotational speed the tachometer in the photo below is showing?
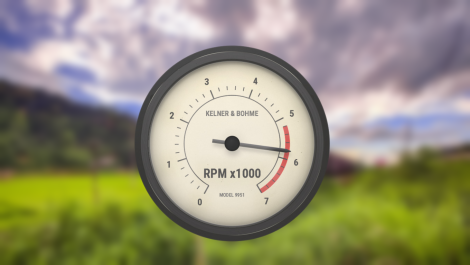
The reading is 5800 rpm
